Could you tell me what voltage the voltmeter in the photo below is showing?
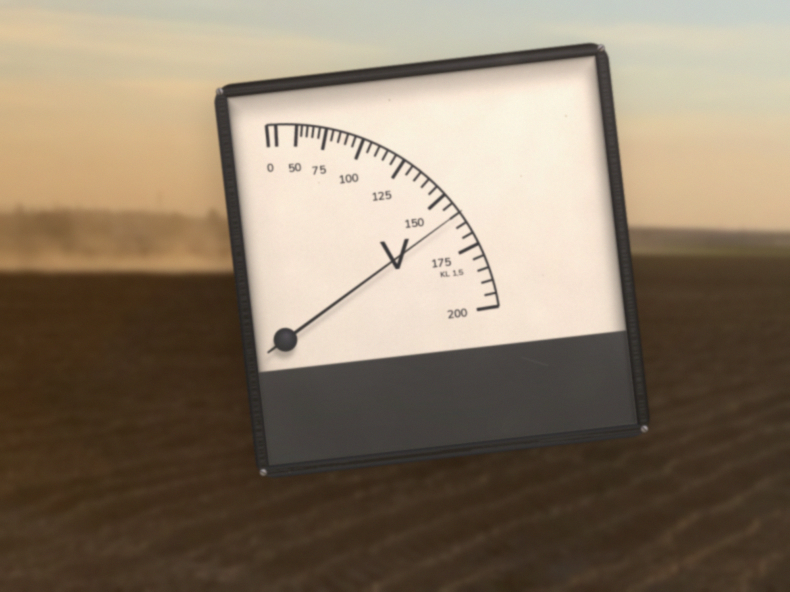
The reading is 160 V
